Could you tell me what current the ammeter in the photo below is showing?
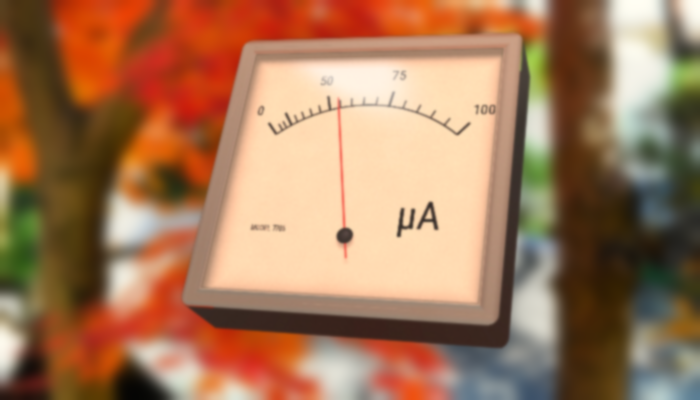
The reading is 55 µA
